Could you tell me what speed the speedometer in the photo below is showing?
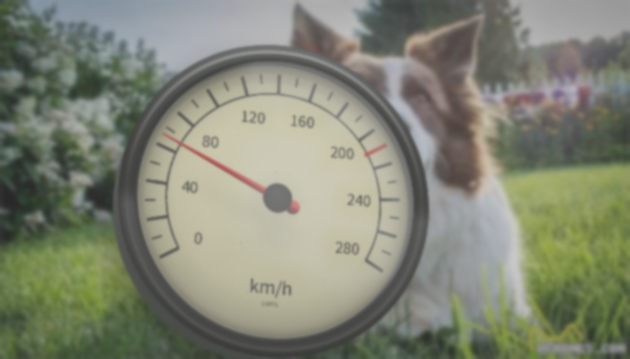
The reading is 65 km/h
